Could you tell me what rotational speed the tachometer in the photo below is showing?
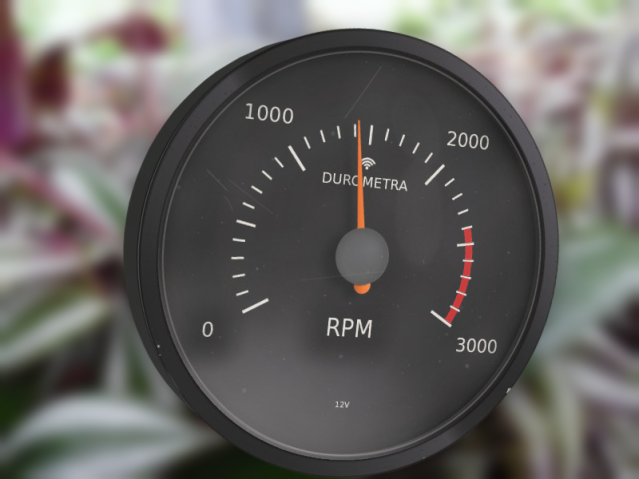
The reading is 1400 rpm
